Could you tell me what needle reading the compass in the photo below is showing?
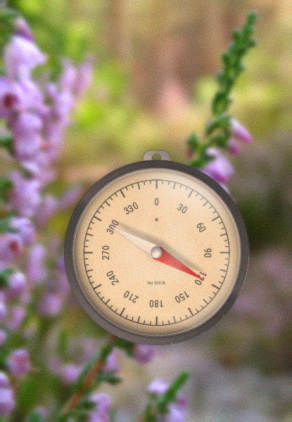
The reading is 120 °
